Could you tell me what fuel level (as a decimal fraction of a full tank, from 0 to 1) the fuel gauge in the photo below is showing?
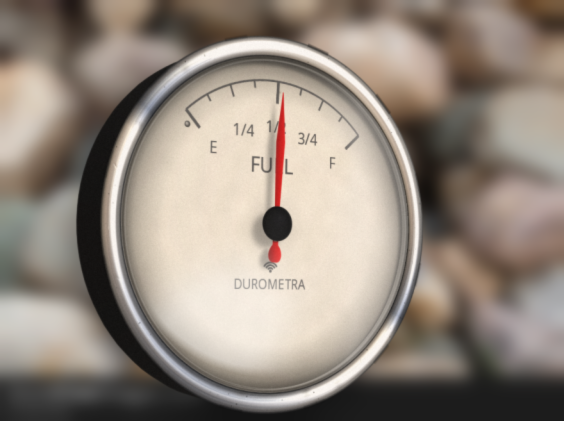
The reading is 0.5
